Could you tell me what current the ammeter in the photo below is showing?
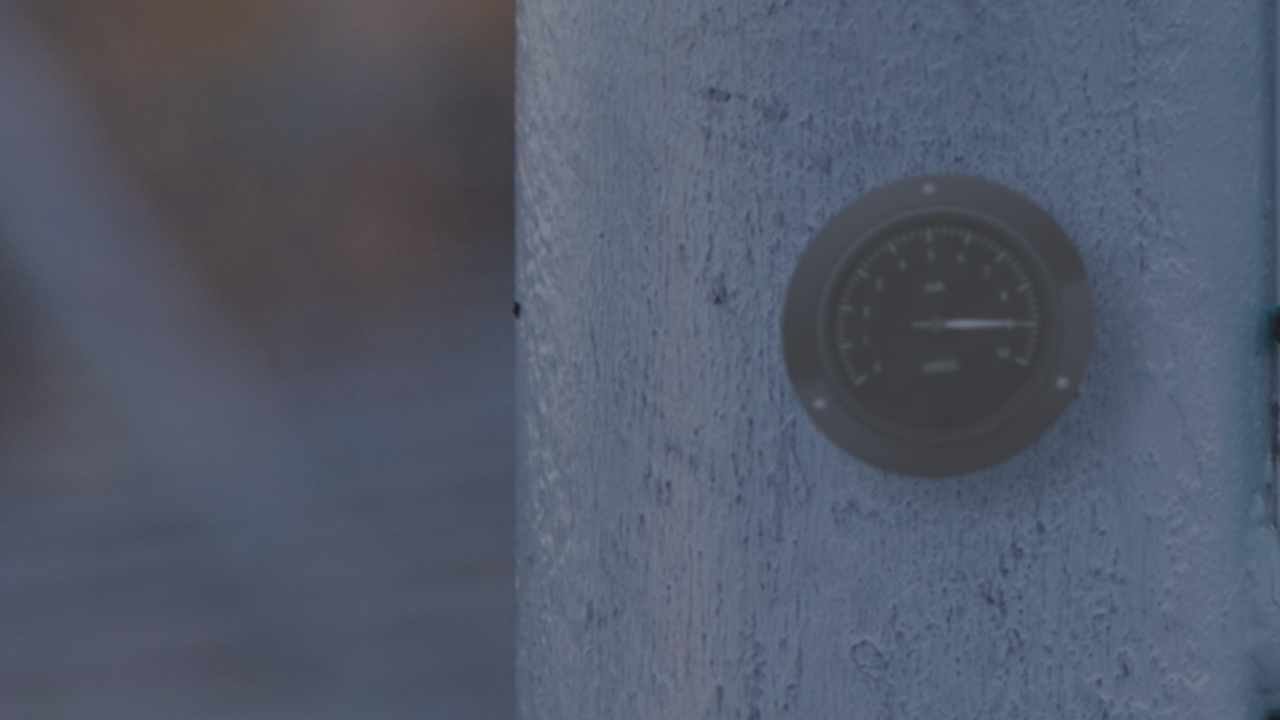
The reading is 9 mA
